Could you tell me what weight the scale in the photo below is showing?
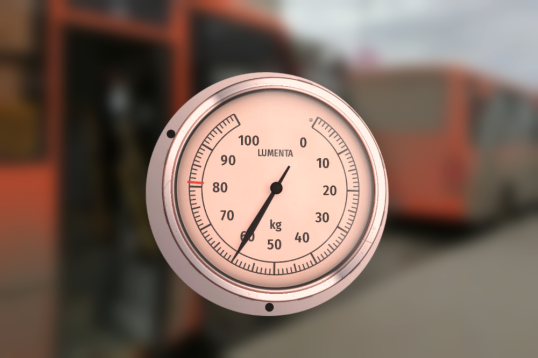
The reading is 60 kg
